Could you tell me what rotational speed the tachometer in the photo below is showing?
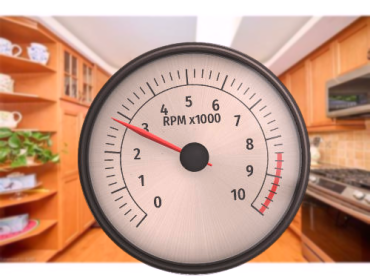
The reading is 2800 rpm
